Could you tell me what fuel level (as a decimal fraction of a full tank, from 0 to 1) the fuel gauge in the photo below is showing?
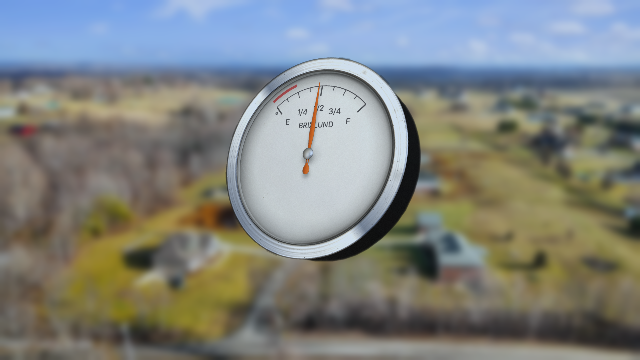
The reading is 0.5
